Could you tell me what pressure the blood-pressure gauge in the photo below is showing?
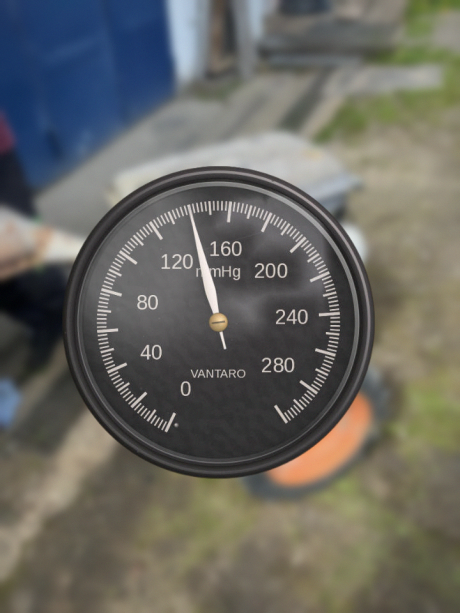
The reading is 140 mmHg
